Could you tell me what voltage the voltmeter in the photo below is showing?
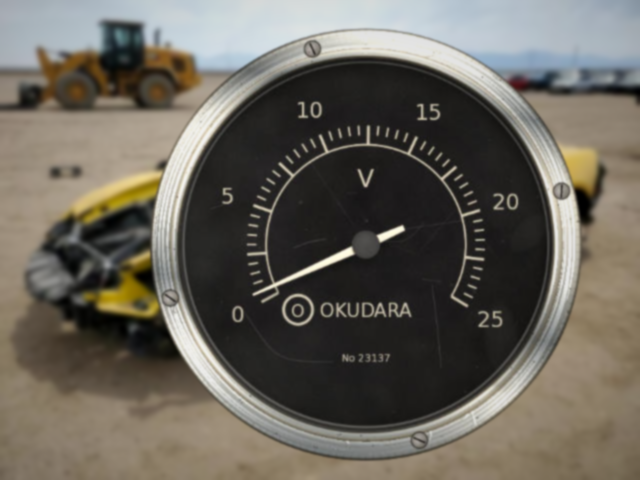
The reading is 0.5 V
